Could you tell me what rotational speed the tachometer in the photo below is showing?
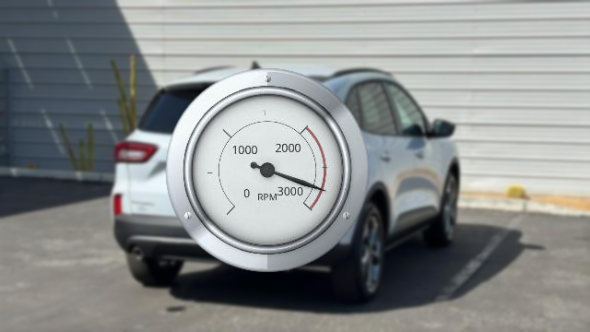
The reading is 2750 rpm
